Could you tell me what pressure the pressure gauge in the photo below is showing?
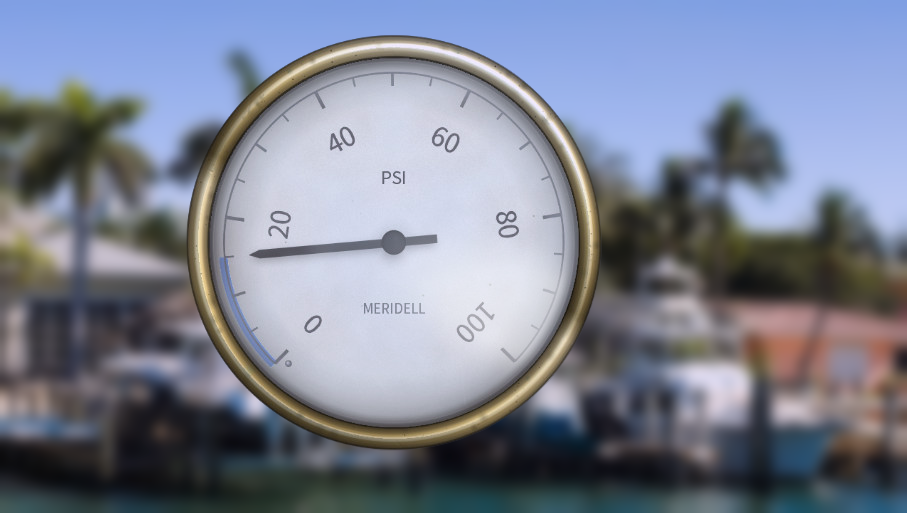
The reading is 15 psi
